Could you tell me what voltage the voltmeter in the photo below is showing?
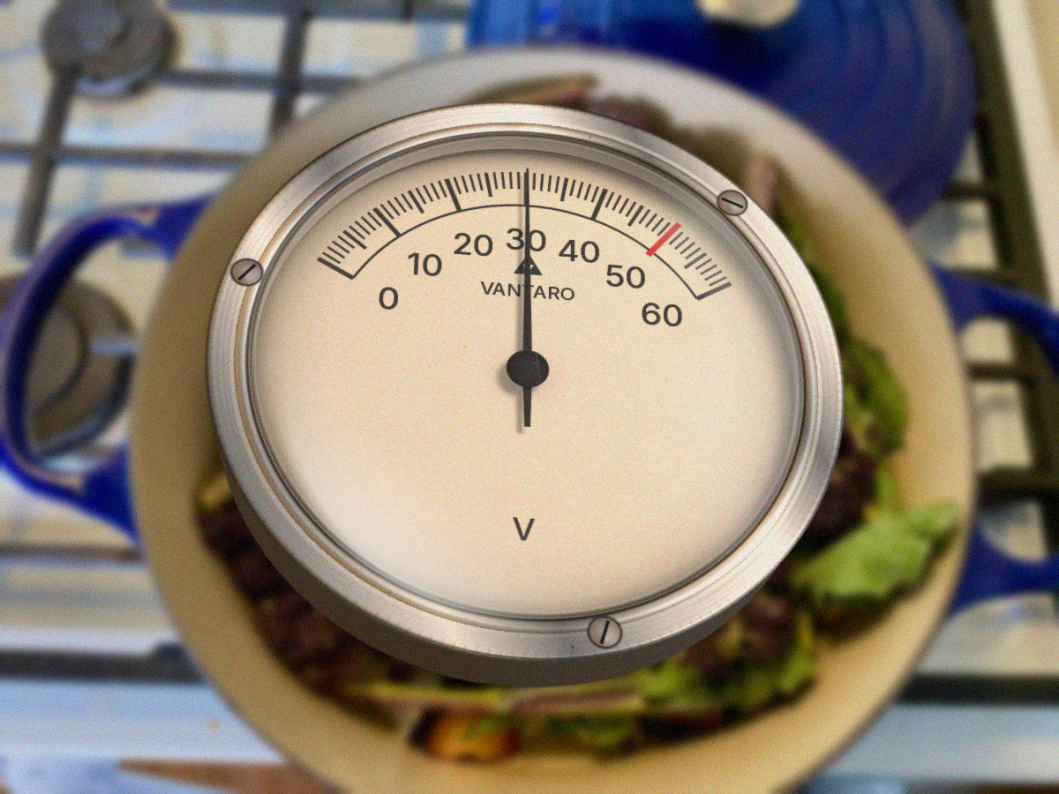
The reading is 30 V
